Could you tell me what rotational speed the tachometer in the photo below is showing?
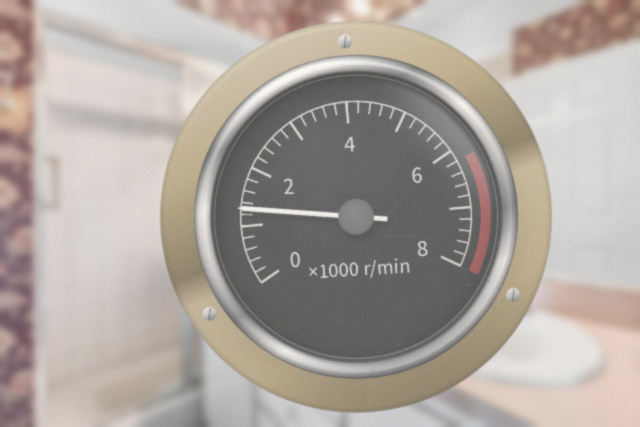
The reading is 1300 rpm
